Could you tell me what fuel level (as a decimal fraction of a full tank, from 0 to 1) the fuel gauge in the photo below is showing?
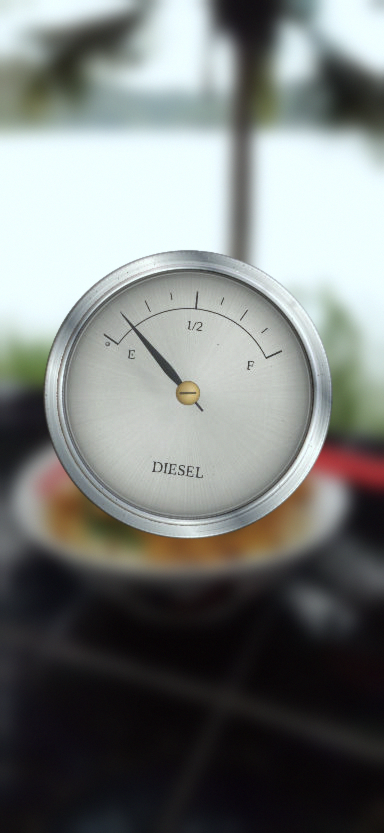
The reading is 0.125
